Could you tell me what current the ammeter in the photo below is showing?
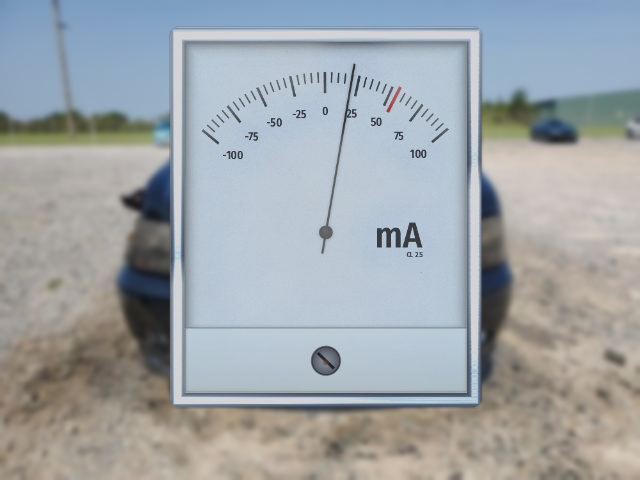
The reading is 20 mA
